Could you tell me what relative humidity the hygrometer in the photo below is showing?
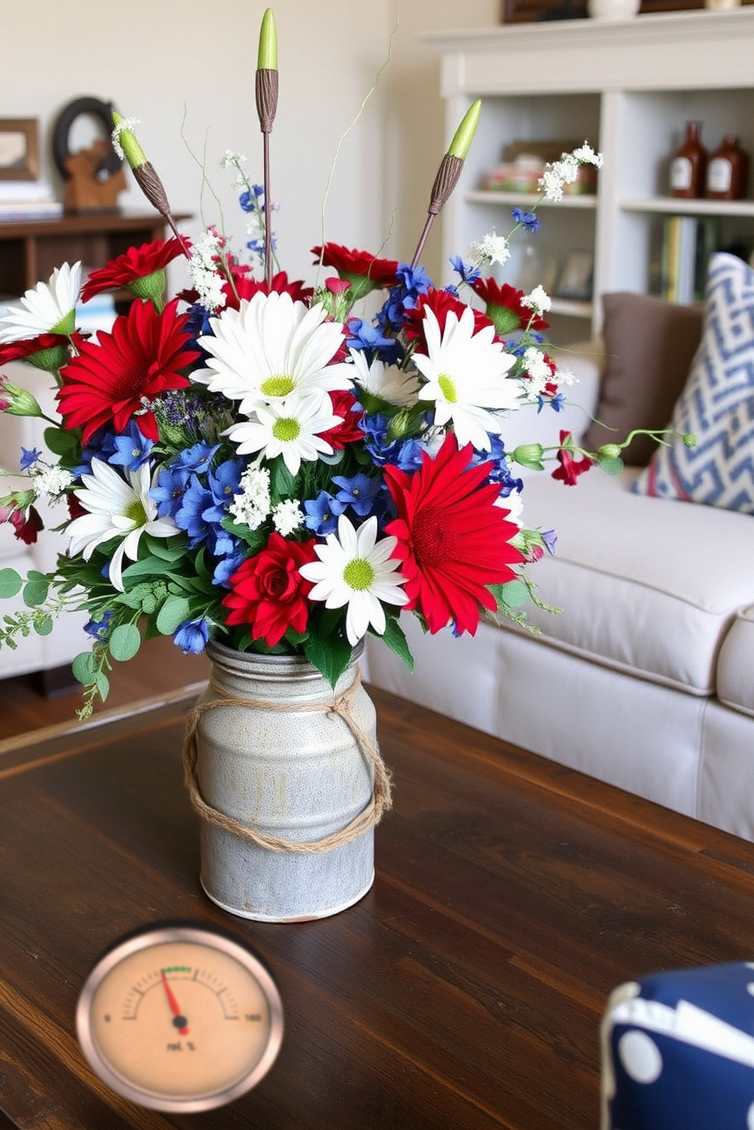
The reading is 40 %
